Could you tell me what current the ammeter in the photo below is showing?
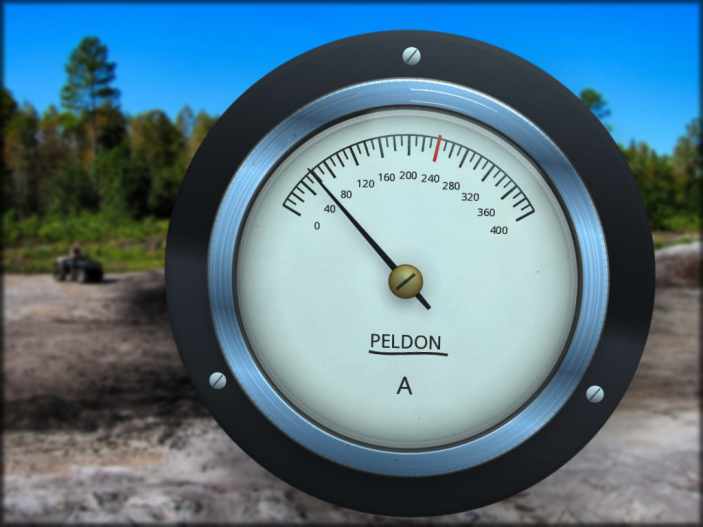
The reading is 60 A
